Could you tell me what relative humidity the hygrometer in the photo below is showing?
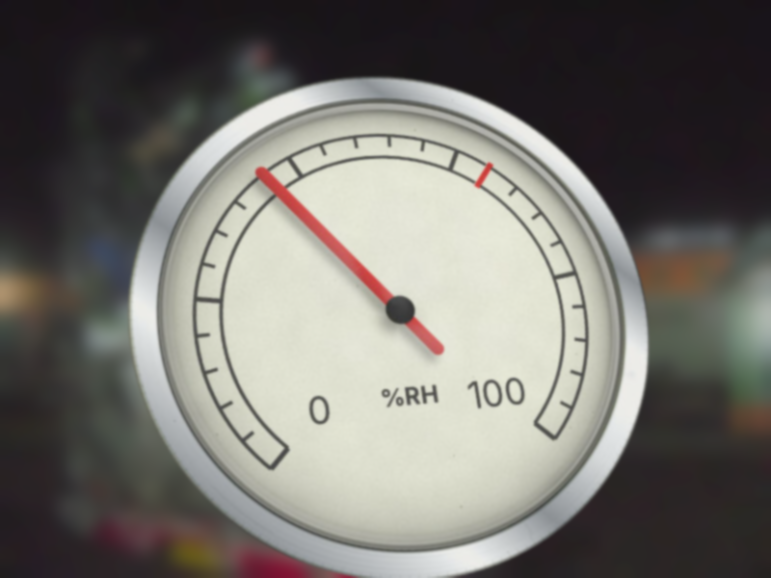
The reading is 36 %
